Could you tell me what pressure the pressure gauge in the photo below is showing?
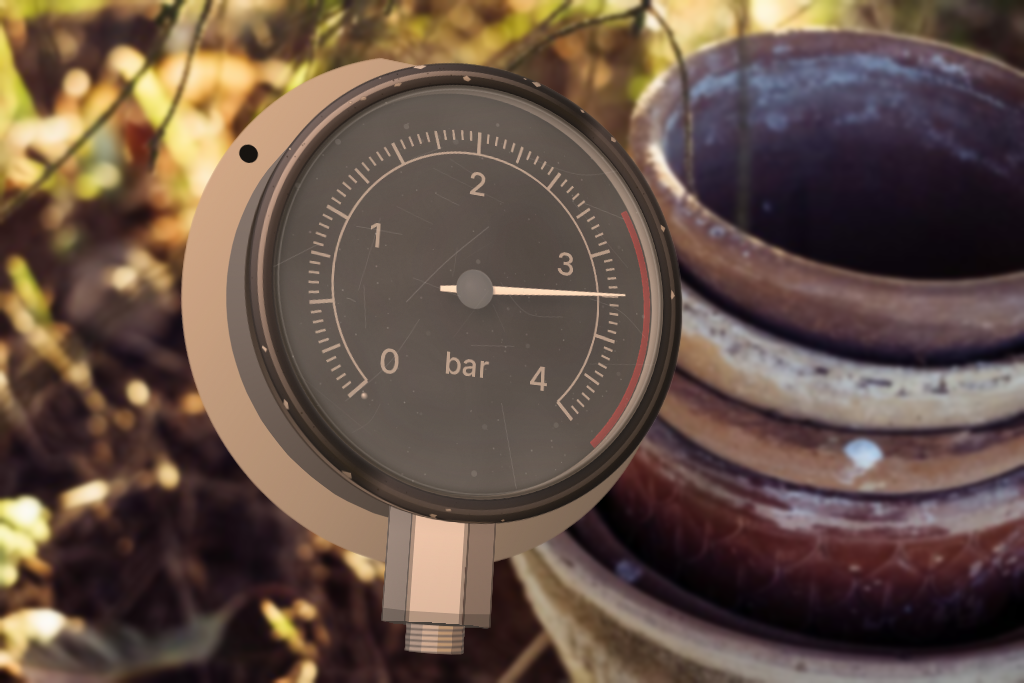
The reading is 3.25 bar
